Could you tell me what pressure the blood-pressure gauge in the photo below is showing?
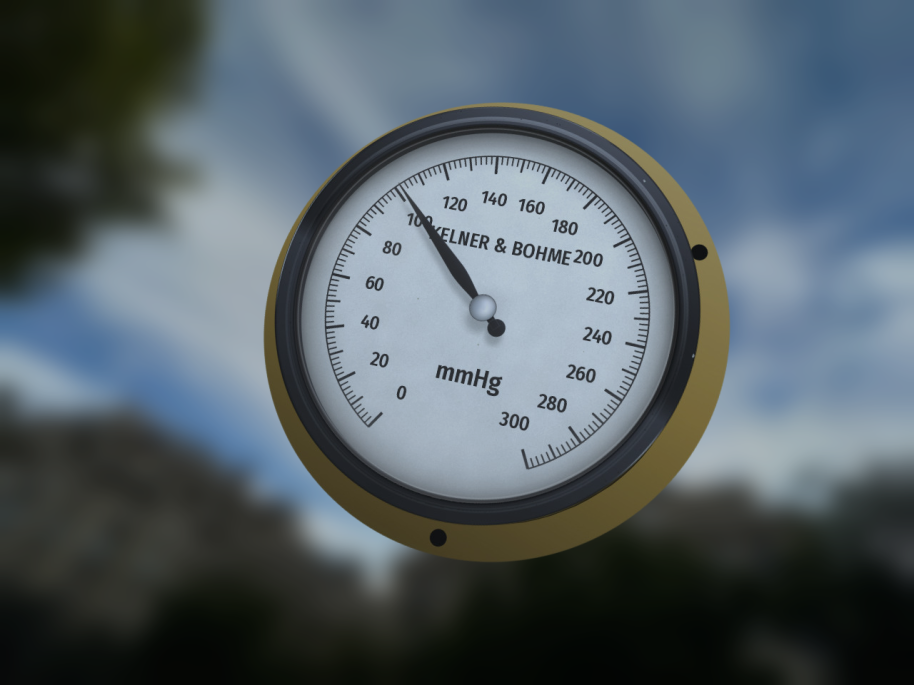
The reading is 102 mmHg
